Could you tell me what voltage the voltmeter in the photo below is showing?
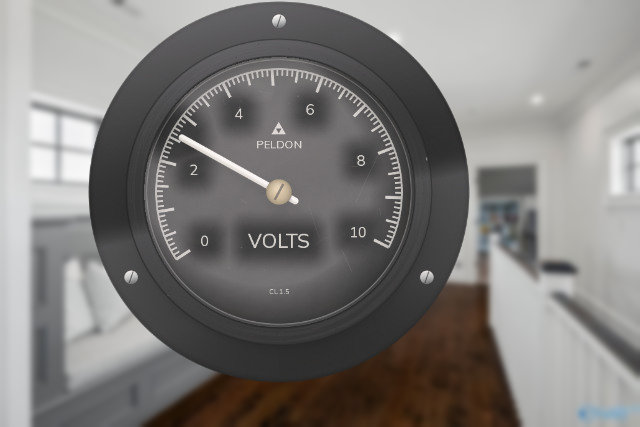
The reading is 2.6 V
